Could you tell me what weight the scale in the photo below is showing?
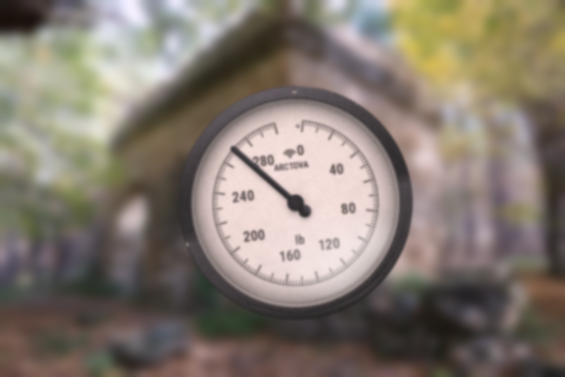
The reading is 270 lb
